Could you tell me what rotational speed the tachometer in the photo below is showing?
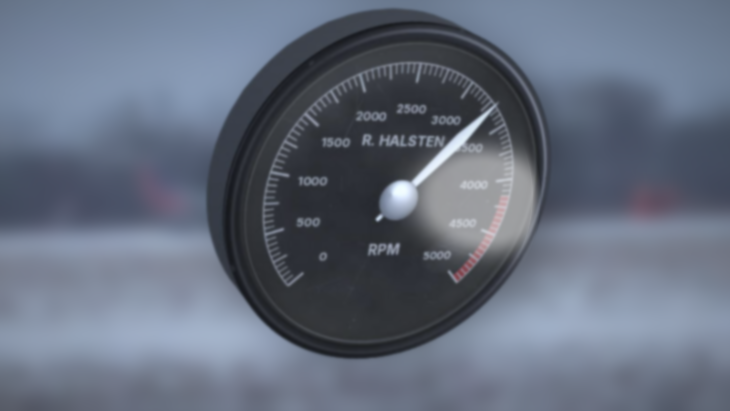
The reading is 3250 rpm
